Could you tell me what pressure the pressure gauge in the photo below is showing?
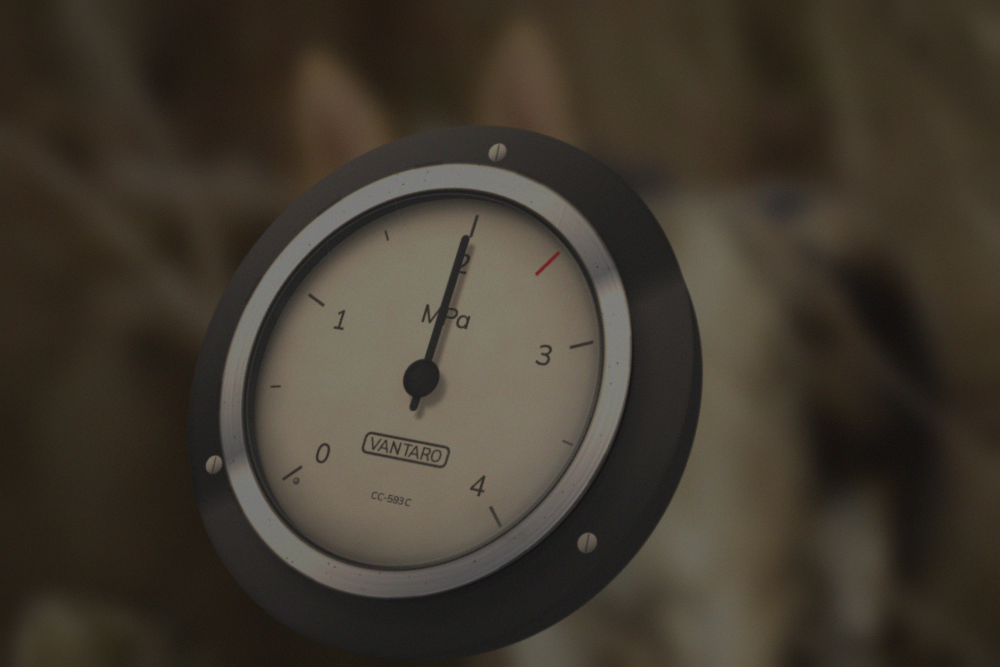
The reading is 2 MPa
